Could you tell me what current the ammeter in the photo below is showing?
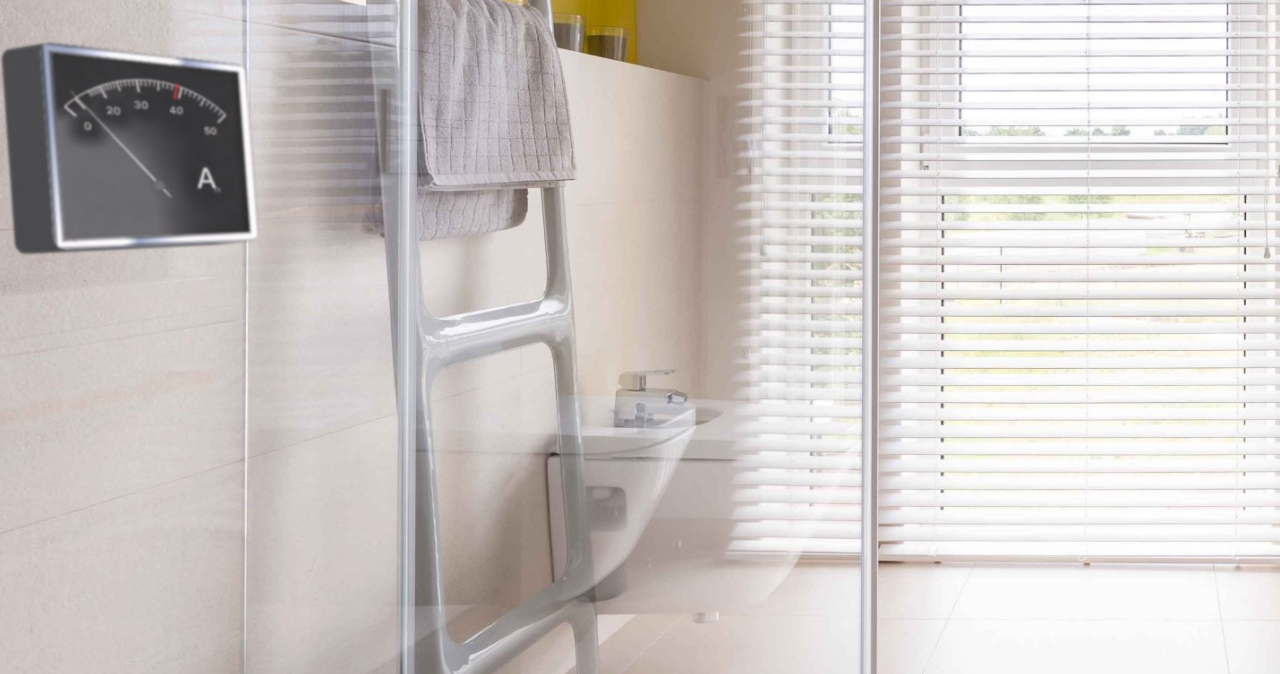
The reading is 10 A
